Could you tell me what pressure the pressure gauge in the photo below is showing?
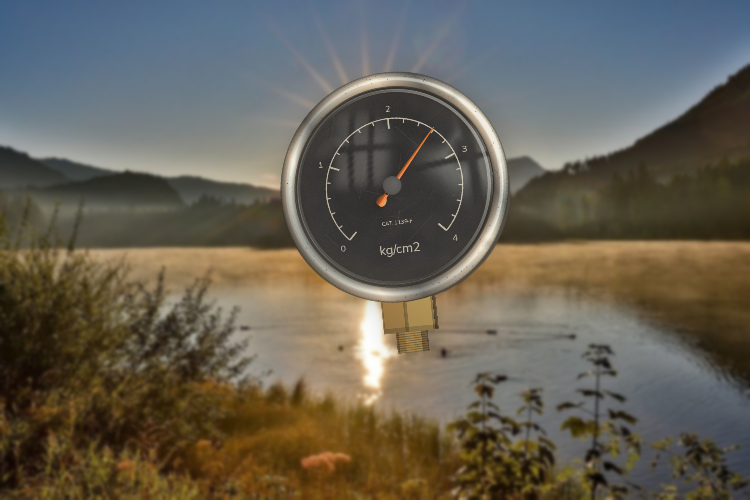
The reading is 2.6 kg/cm²
